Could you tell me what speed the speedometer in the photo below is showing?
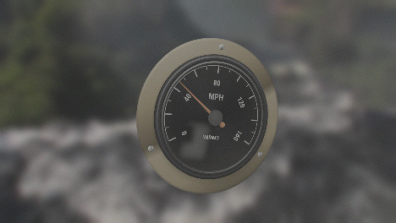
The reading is 45 mph
